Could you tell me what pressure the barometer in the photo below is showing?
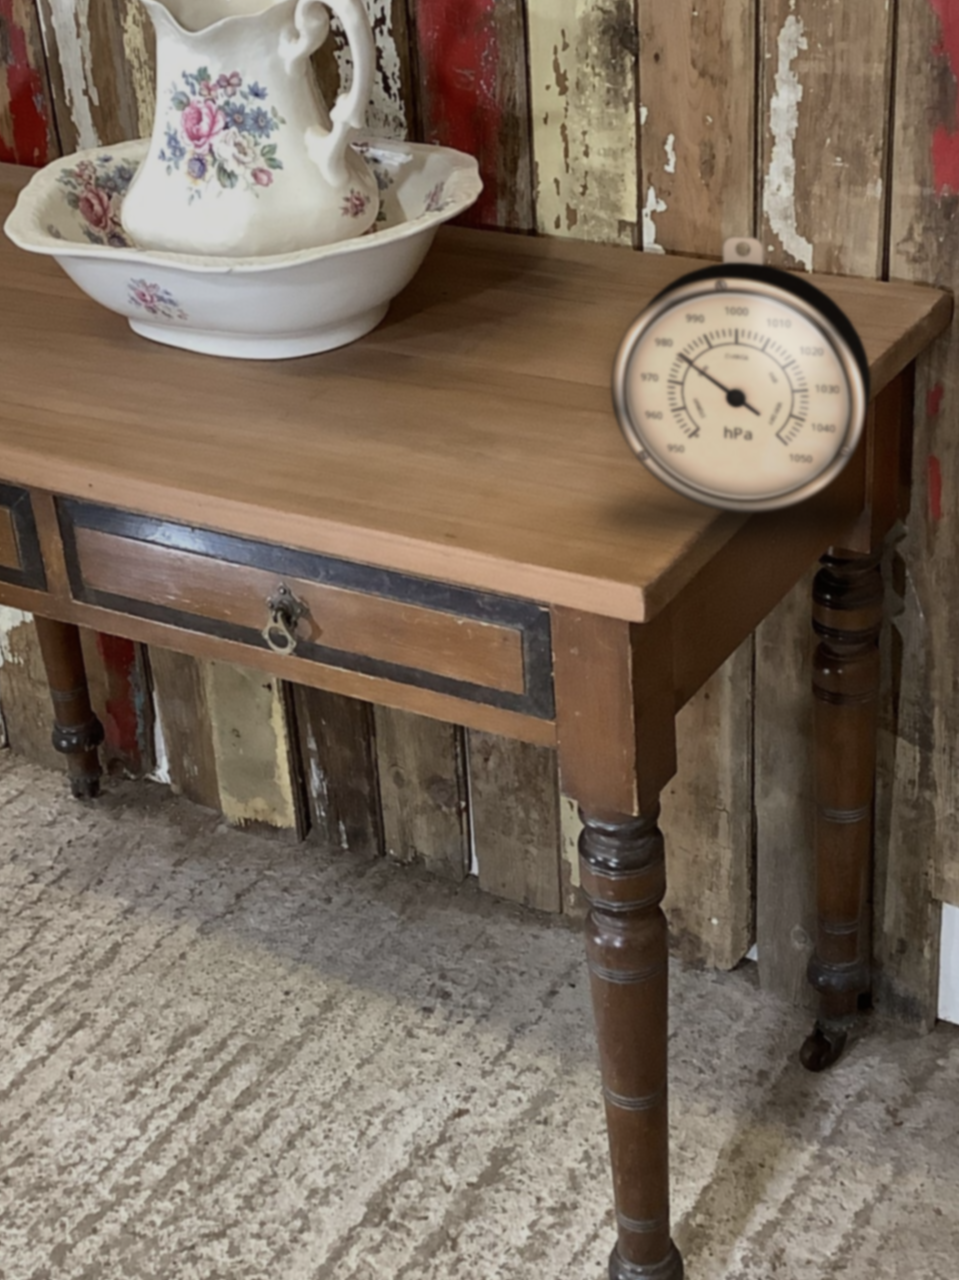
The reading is 980 hPa
